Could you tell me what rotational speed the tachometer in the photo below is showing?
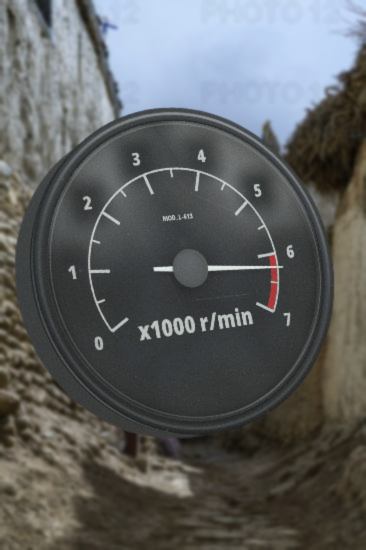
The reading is 6250 rpm
